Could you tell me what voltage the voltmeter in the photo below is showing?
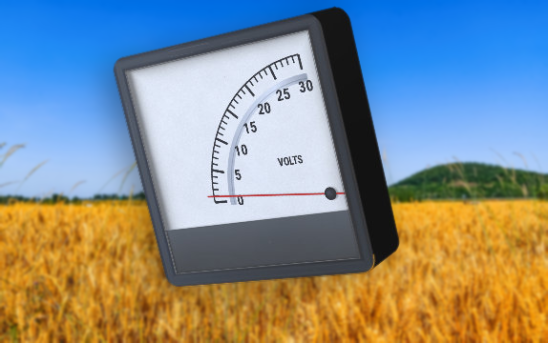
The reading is 1 V
